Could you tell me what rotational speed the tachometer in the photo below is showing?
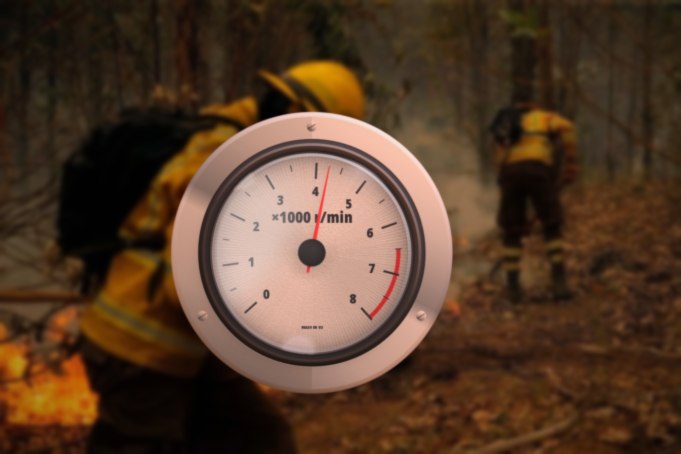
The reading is 4250 rpm
